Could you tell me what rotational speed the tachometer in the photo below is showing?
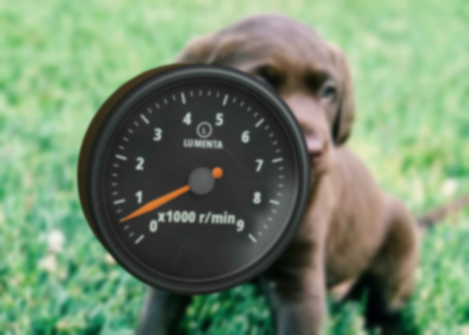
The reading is 600 rpm
